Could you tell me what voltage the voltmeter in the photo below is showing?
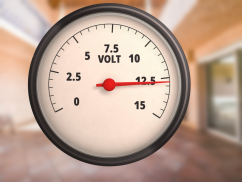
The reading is 12.75 V
